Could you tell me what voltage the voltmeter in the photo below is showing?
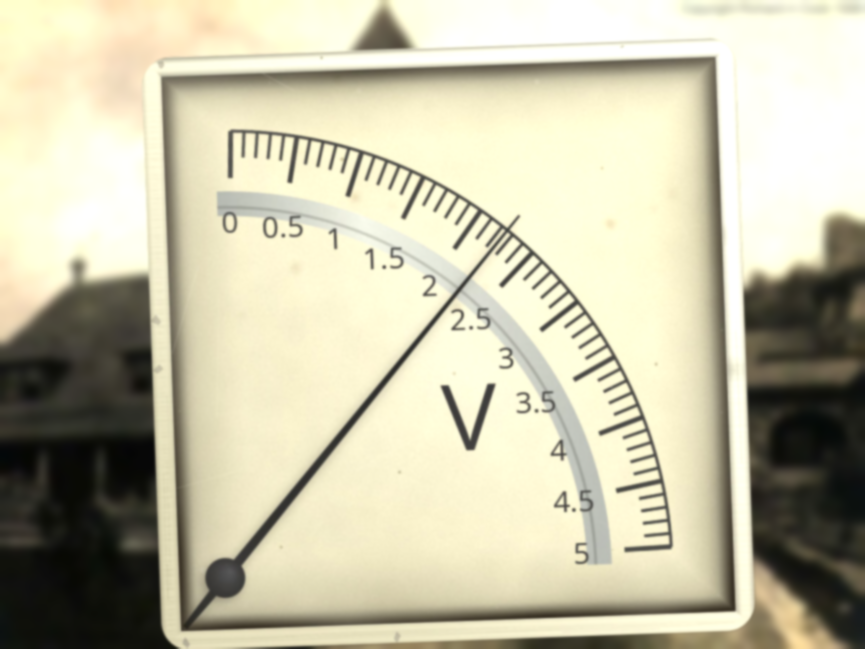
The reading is 2.25 V
